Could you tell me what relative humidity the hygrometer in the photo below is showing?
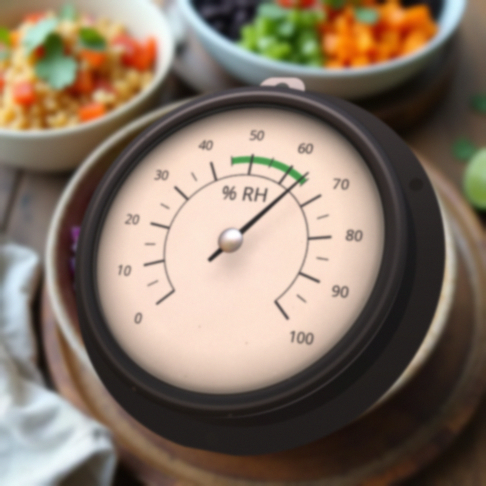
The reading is 65 %
